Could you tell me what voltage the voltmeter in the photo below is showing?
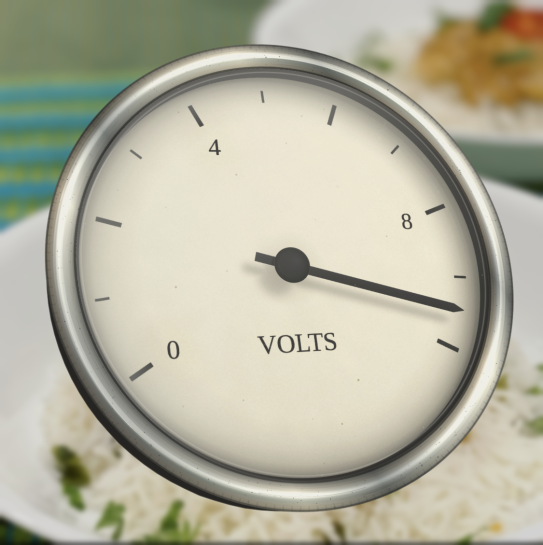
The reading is 9.5 V
